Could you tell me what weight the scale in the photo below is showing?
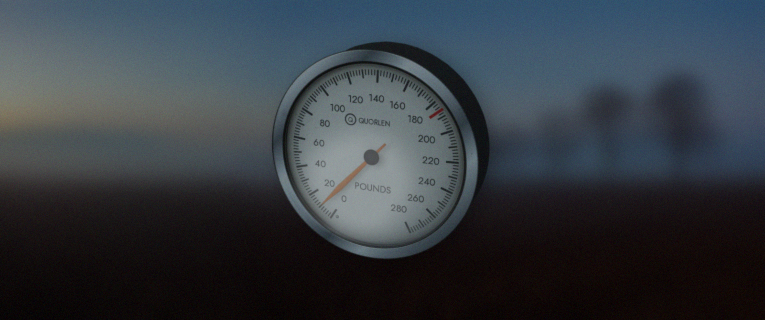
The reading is 10 lb
